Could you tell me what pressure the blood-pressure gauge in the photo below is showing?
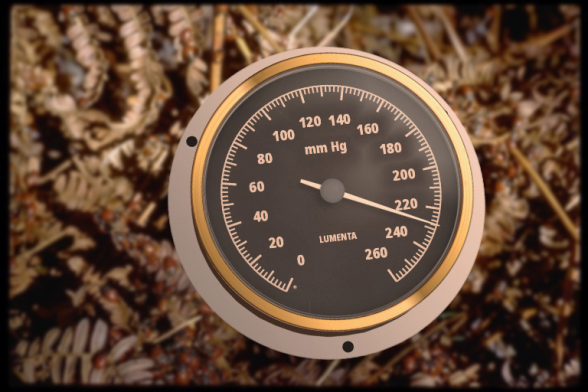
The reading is 228 mmHg
